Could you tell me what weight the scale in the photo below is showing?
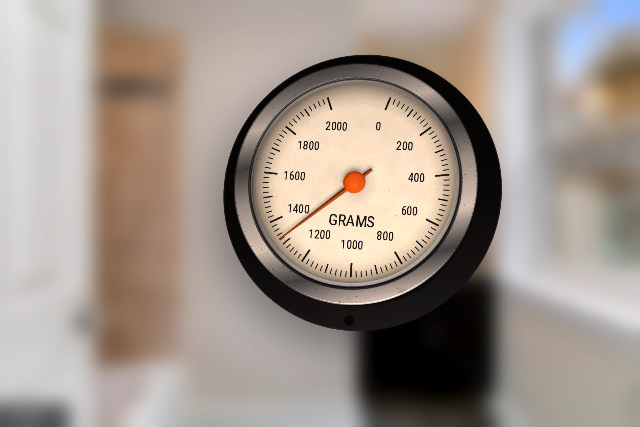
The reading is 1320 g
